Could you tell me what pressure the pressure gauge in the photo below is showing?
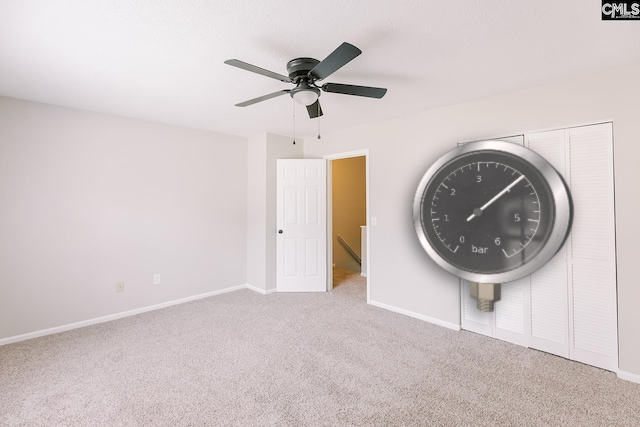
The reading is 4 bar
